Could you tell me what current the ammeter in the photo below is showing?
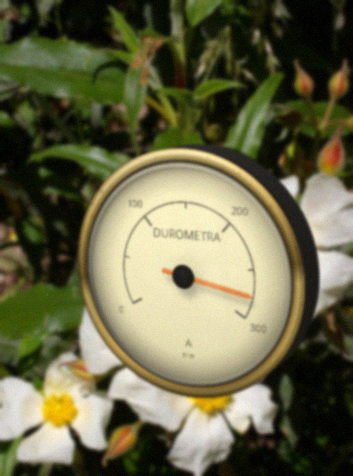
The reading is 275 A
